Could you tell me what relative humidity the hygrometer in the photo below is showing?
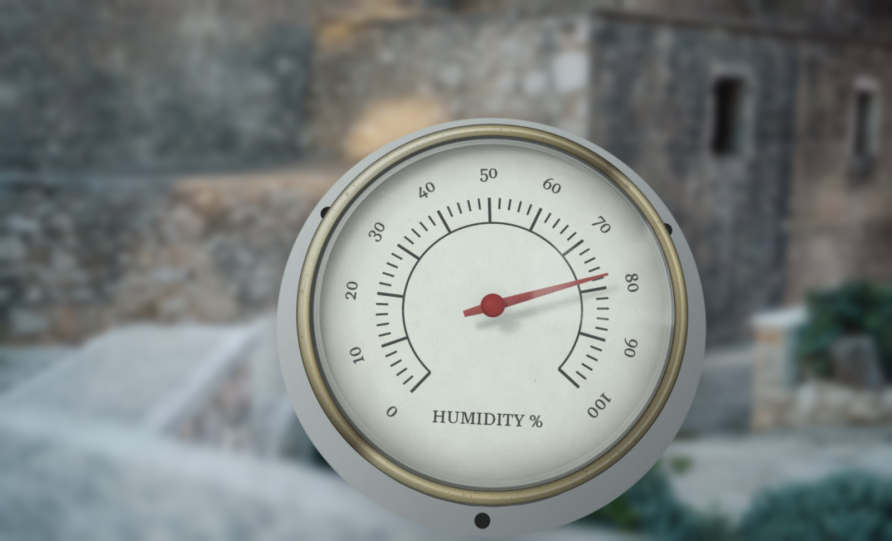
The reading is 78 %
